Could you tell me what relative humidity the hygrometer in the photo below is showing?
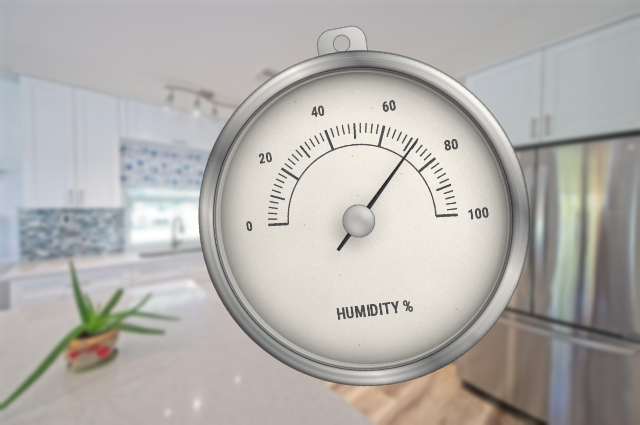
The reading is 72 %
